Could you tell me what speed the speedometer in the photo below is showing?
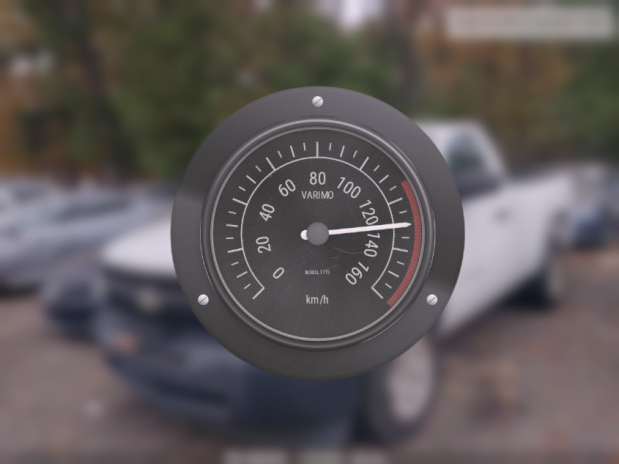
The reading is 130 km/h
